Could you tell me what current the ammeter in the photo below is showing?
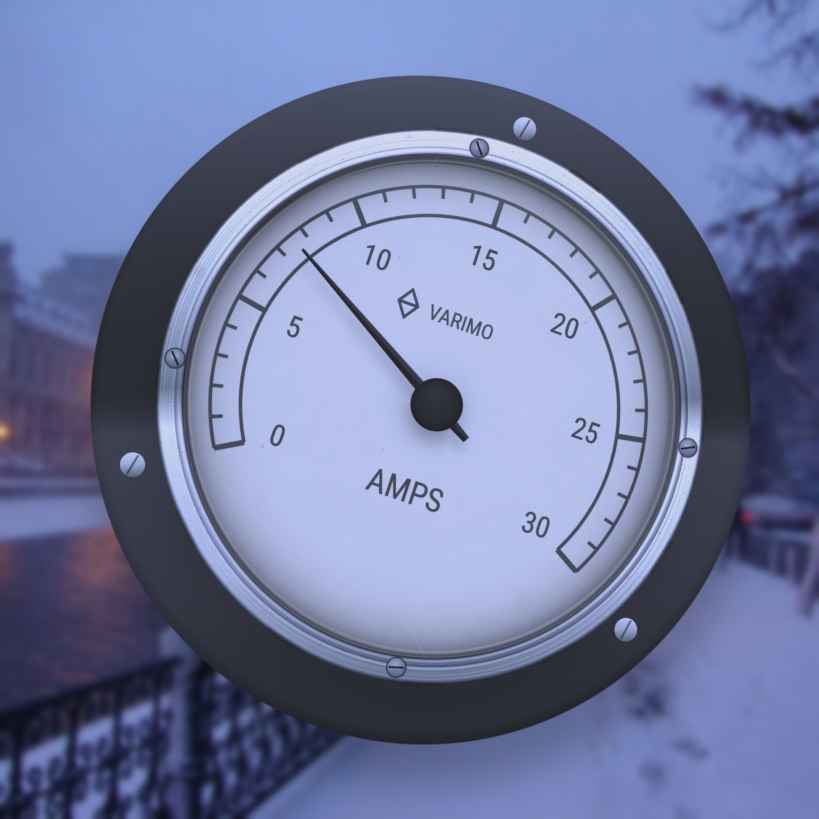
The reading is 7.5 A
